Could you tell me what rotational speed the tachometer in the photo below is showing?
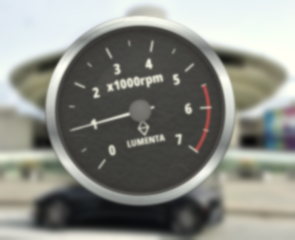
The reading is 1000 rpm
